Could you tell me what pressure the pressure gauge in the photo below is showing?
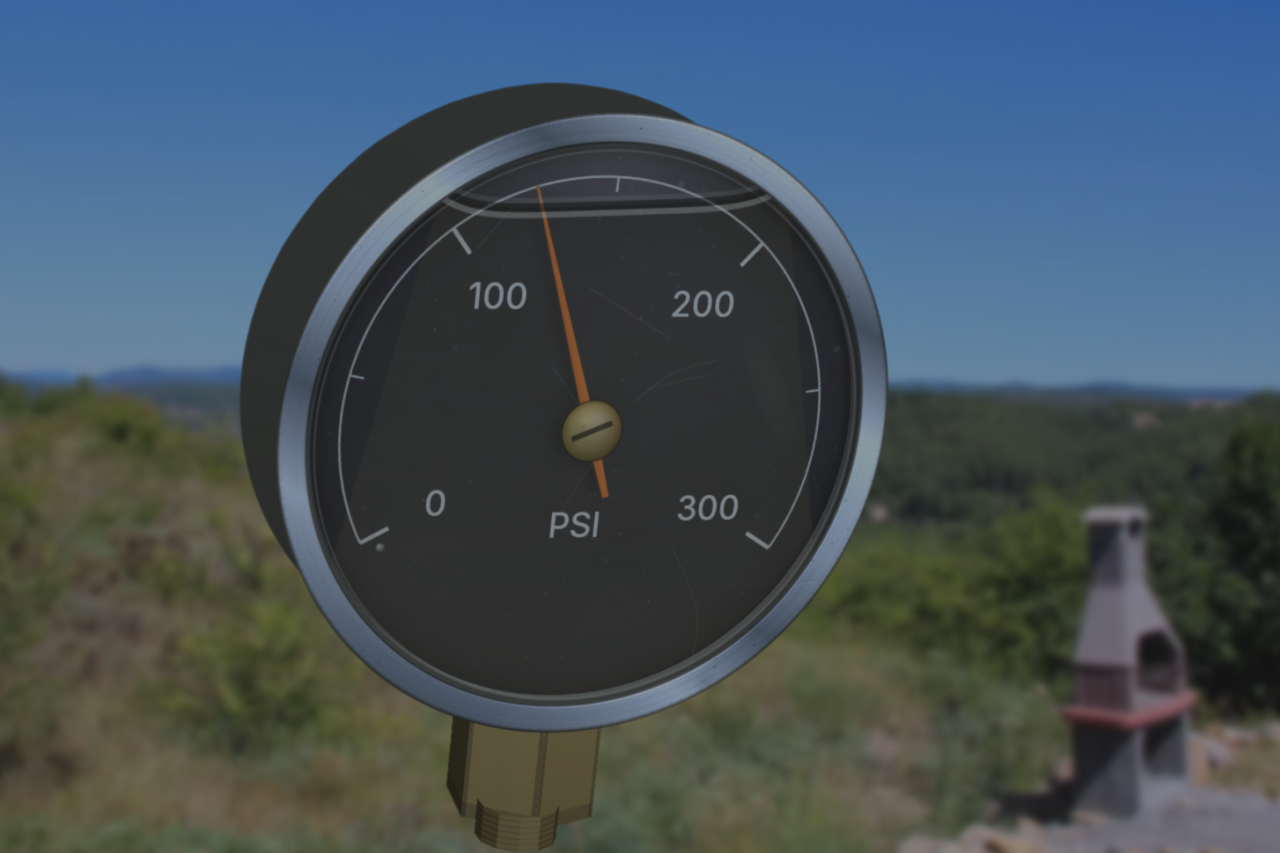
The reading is 125 psi
